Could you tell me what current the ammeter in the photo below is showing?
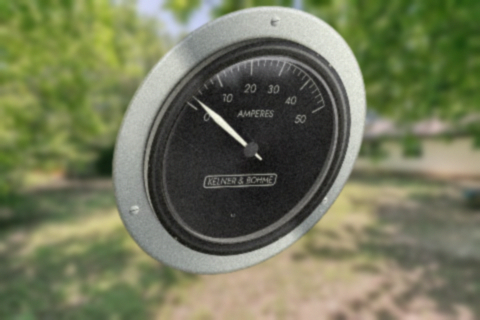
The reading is 2 A
